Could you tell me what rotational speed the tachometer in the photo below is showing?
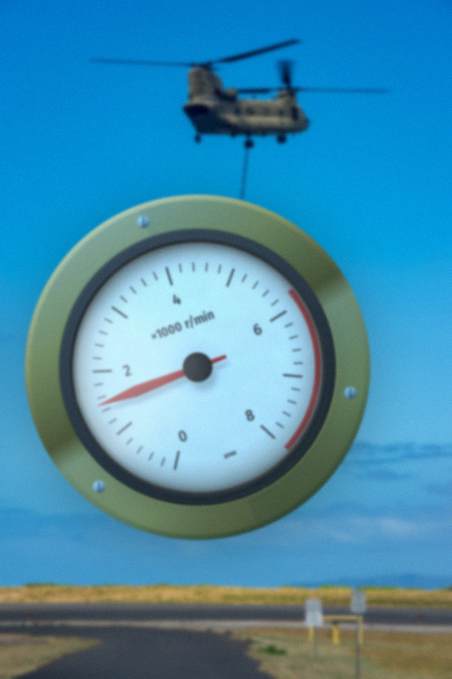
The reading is 1500 rpm
